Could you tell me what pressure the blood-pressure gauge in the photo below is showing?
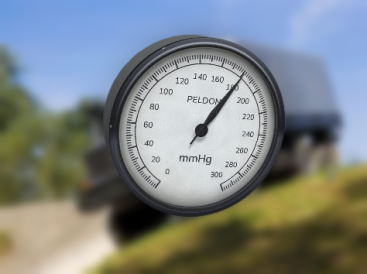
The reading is 180 mmHg
